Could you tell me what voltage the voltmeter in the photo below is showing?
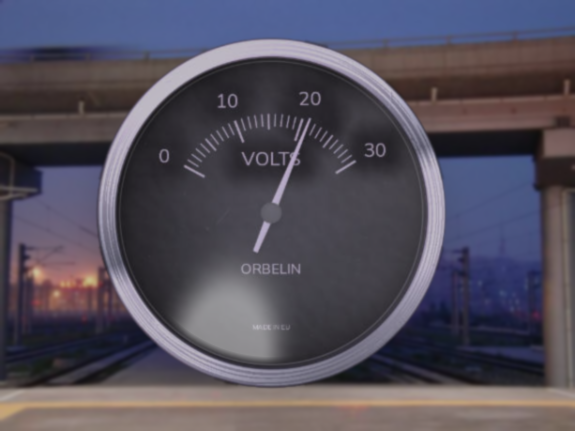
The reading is 21 V
